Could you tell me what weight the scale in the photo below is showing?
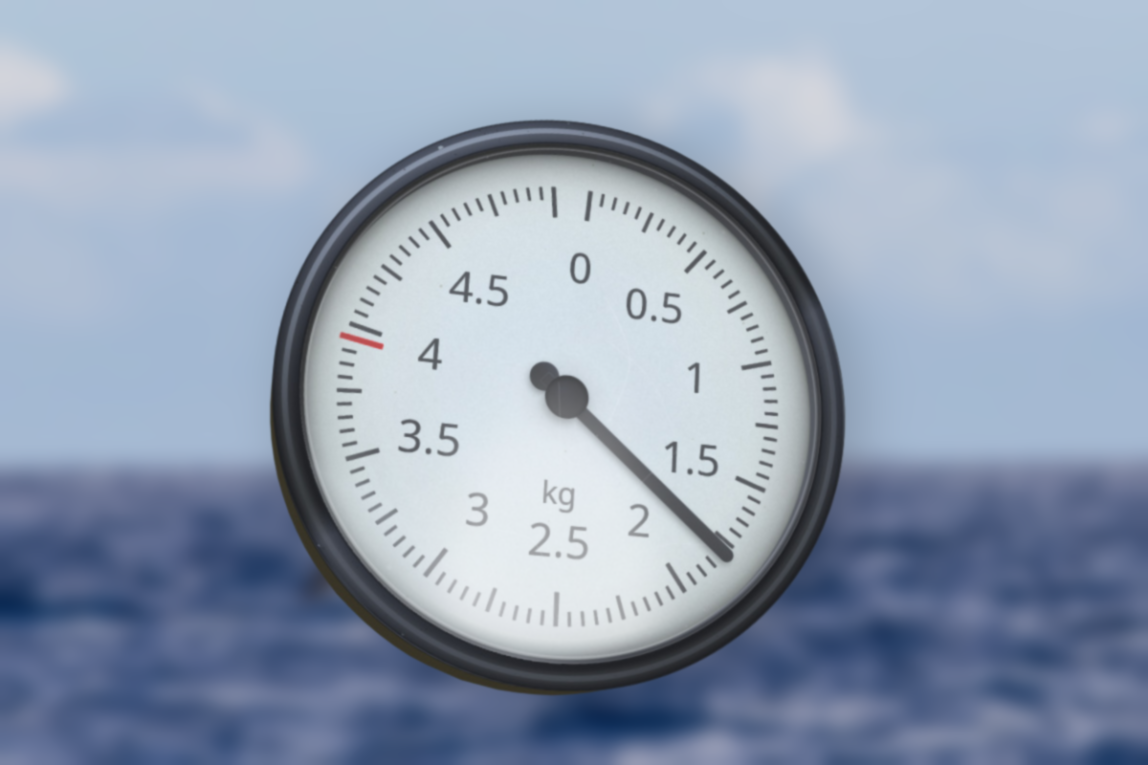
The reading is 1.8 kg
